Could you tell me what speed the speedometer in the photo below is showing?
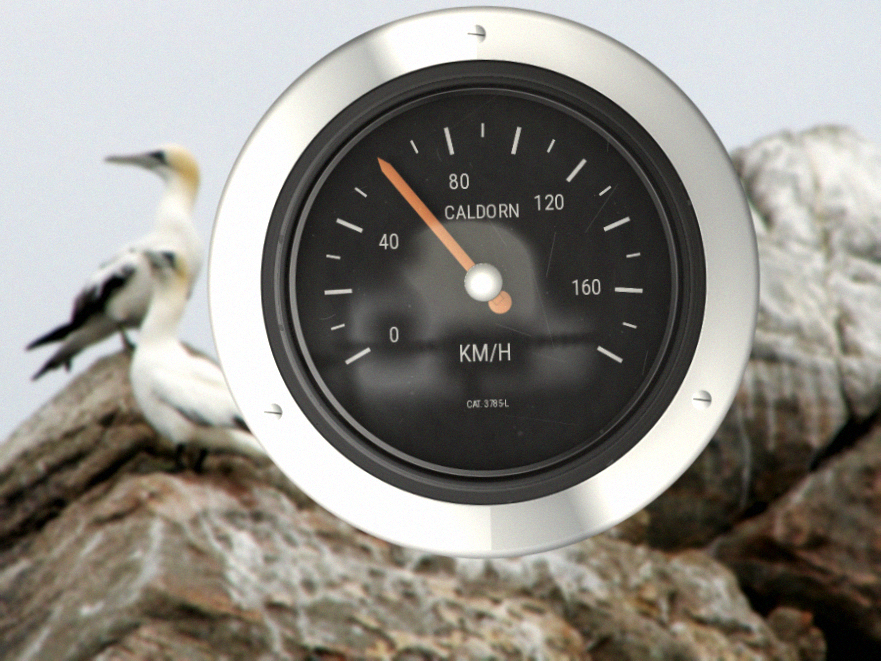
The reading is 60 km/h
